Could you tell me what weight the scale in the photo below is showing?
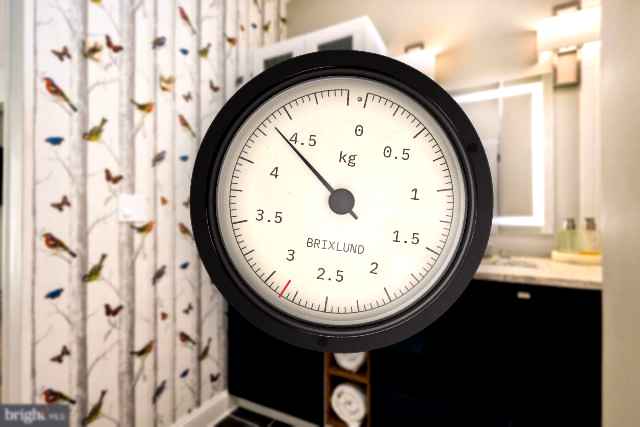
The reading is 4.35 kg
